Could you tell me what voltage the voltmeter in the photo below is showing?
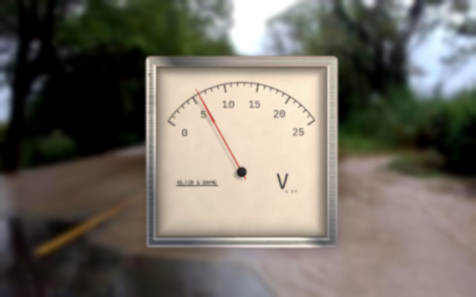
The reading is 6 V
